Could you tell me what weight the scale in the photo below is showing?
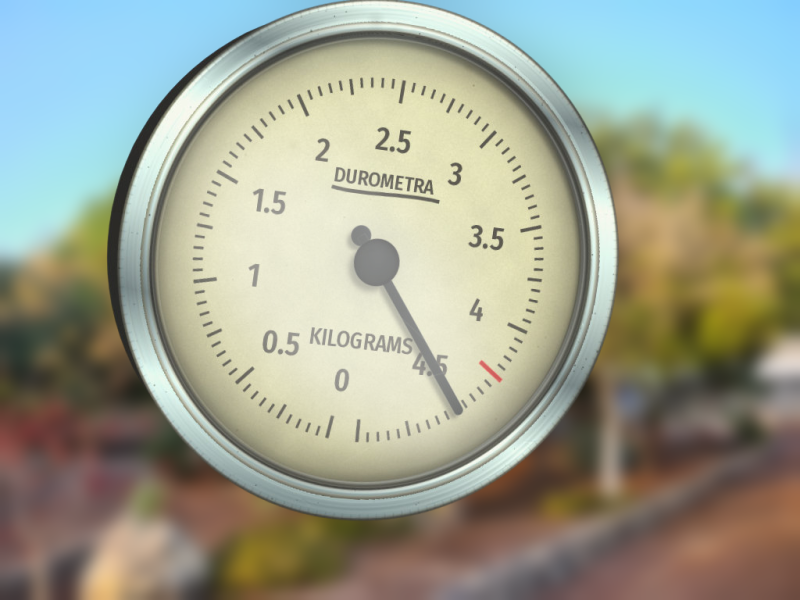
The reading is 4.5 kg
